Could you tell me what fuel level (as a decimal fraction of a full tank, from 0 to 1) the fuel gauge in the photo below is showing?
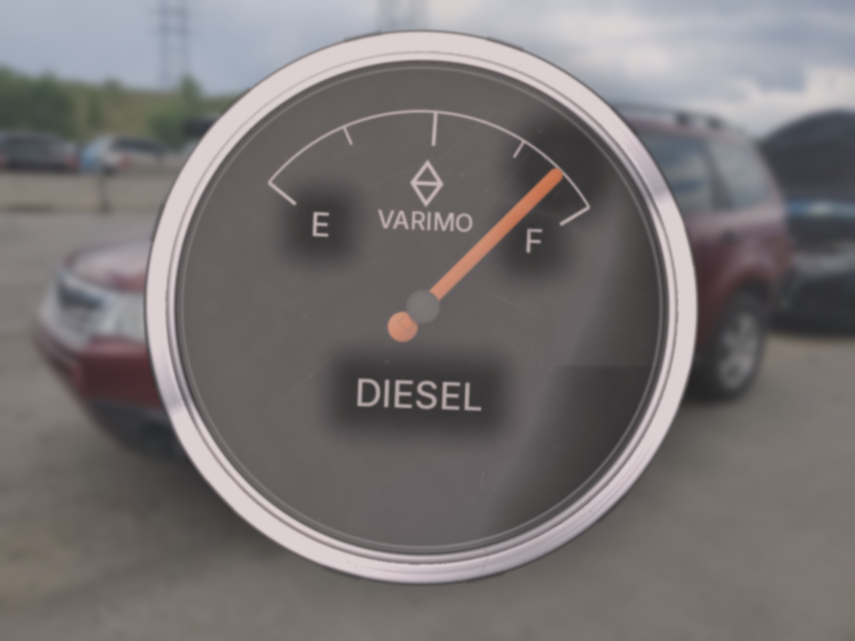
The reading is 0.875
